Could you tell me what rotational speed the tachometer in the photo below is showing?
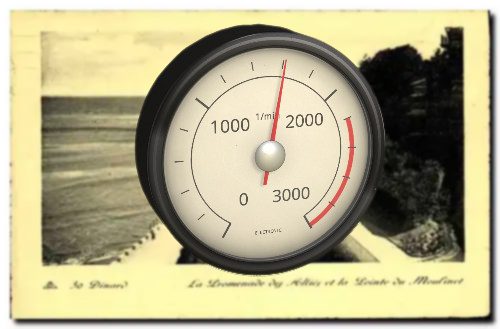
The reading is 1600 rpm
